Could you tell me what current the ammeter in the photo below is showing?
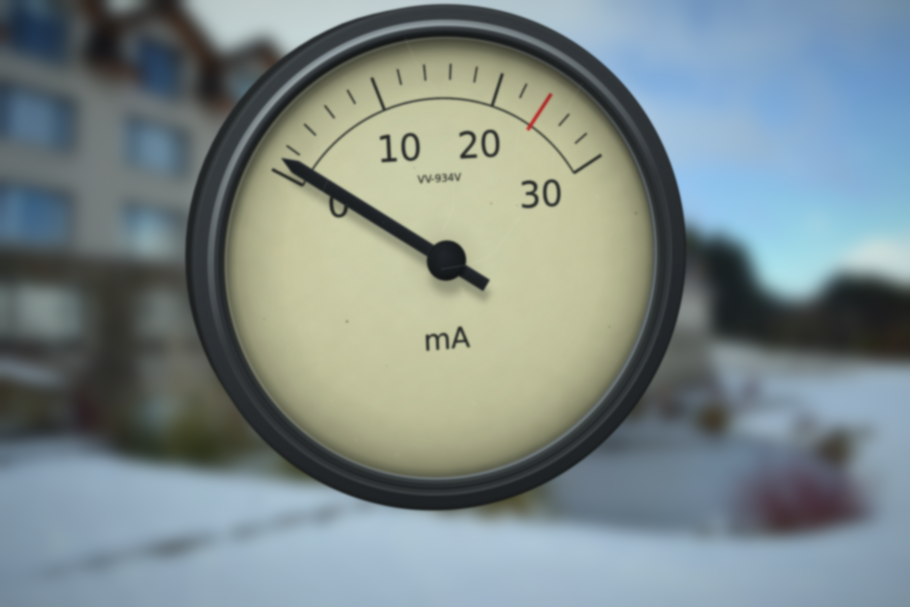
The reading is 1 mA
